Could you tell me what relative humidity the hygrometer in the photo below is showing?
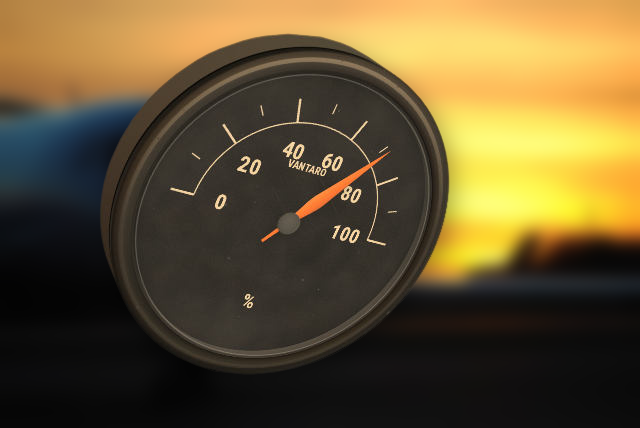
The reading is 70 %
